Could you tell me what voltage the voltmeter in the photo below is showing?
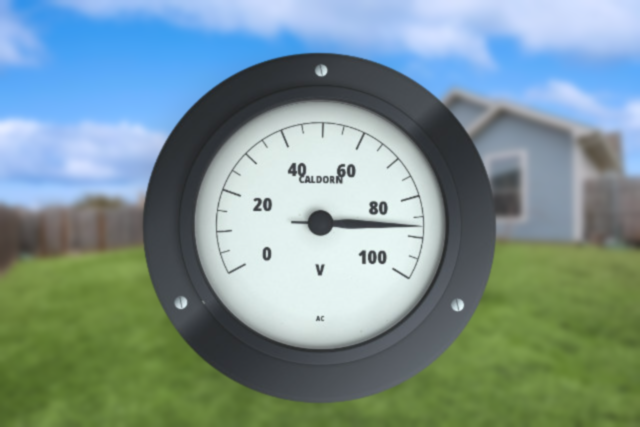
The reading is 87.5 V
